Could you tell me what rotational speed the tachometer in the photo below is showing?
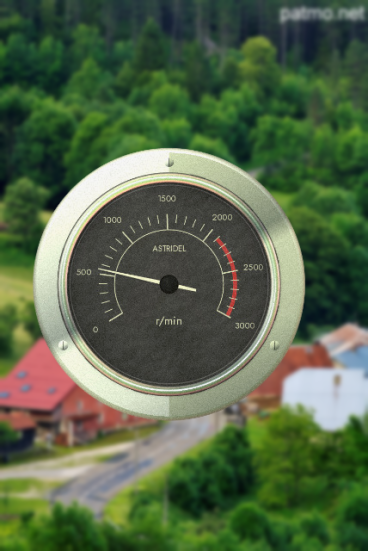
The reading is 550 rpm
